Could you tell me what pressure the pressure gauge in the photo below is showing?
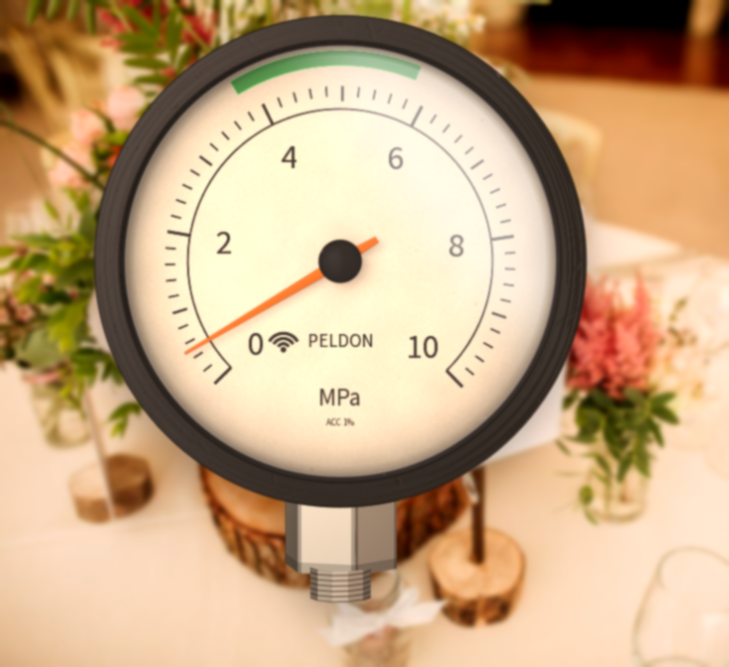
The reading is 0.5 MPa
